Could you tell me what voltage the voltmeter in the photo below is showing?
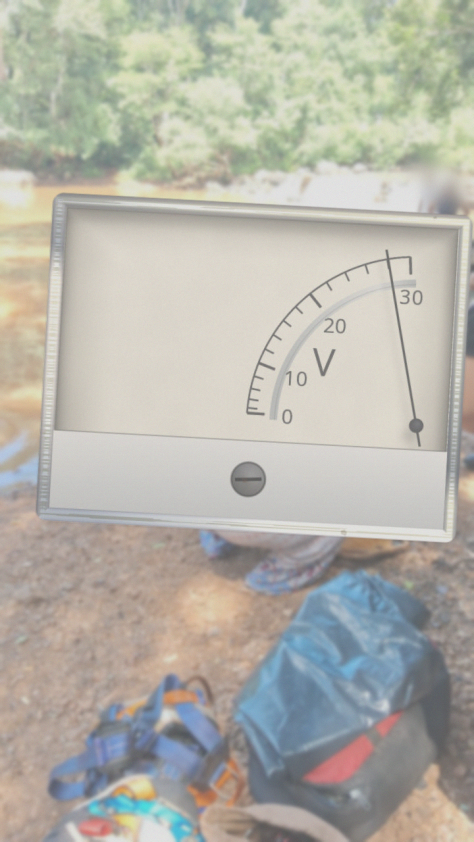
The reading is 28 V
